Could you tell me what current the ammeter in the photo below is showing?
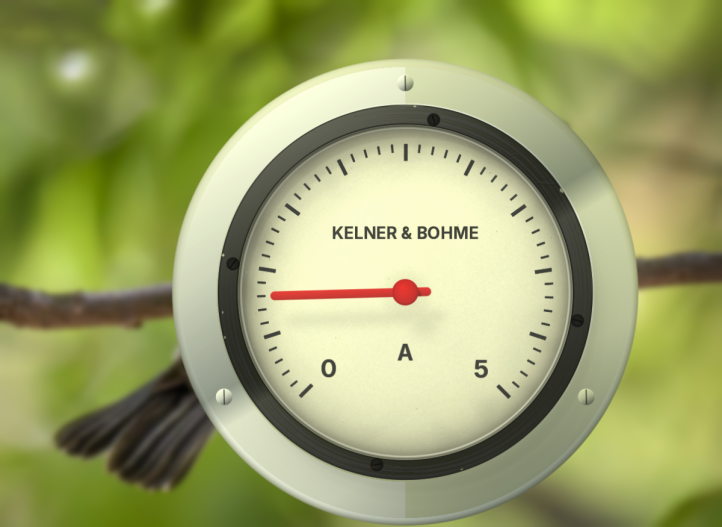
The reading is 0.8 A
